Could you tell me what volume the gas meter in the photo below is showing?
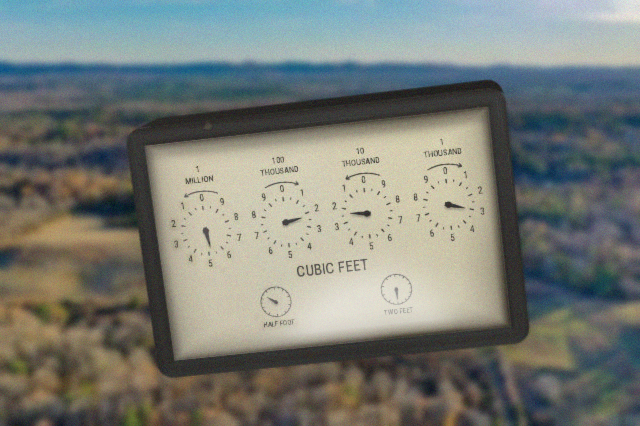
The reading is 522300 ft³
